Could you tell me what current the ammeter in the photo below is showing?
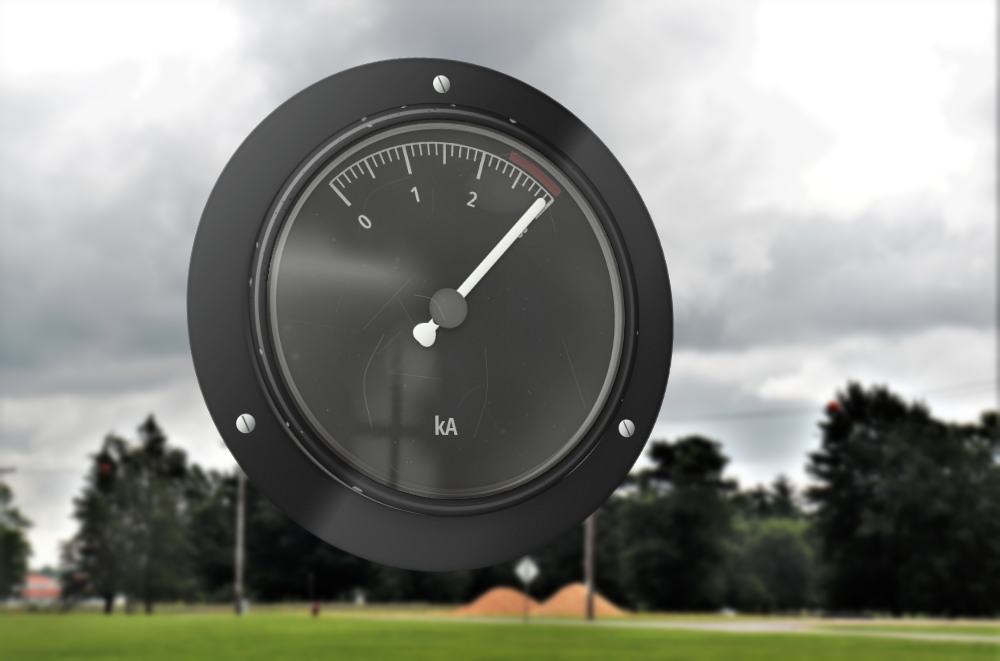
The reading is 2.9 kA
